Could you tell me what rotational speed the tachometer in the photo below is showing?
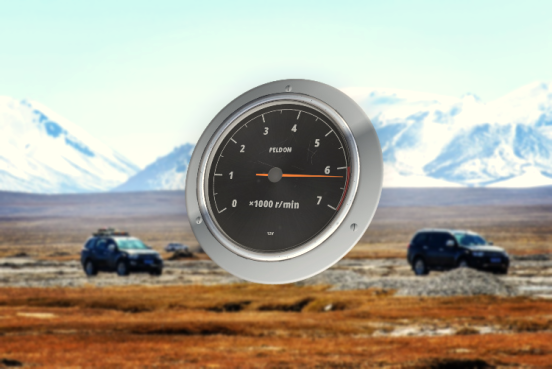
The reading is 6250 rpm
